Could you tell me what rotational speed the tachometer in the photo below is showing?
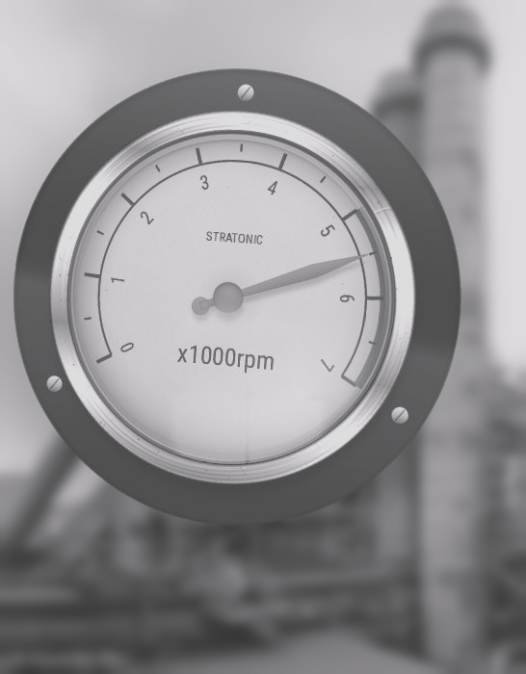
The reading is 5500 rpm
